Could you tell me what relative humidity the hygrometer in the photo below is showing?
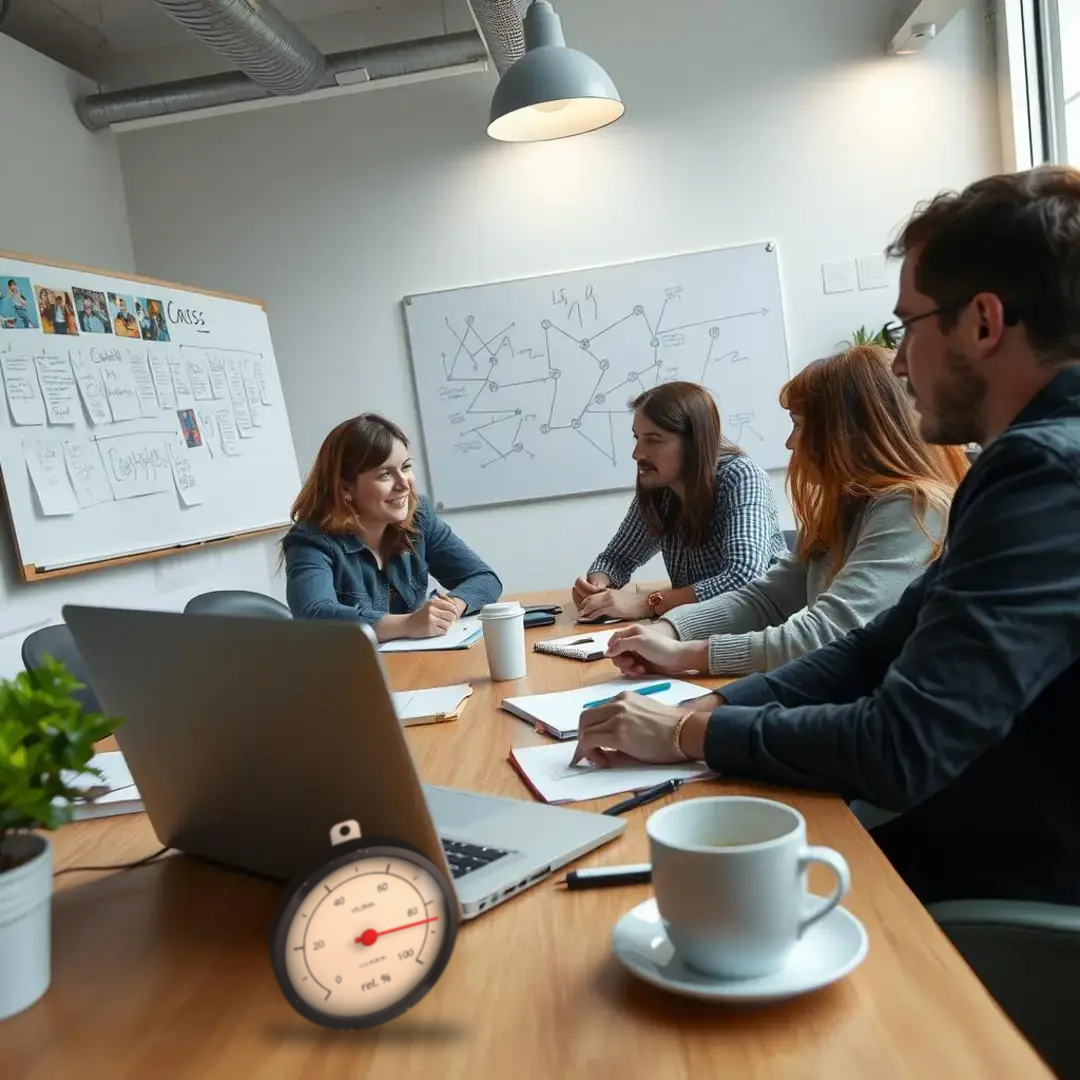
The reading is 85 %
